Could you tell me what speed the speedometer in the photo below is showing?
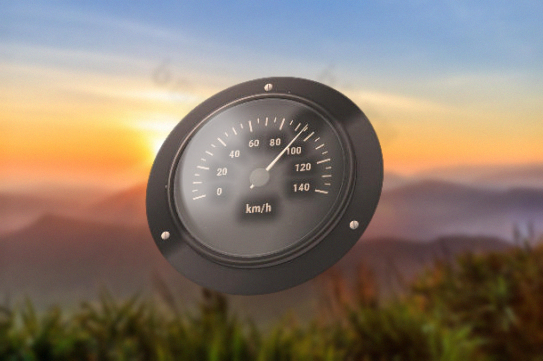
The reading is 95 km/h
